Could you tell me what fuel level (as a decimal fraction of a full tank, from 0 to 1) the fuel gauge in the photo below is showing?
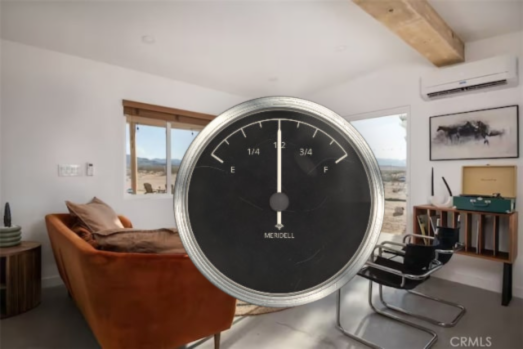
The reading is 0.5
